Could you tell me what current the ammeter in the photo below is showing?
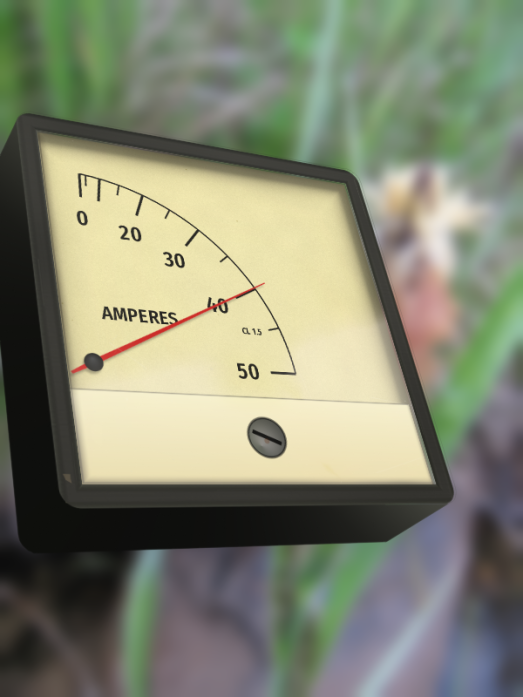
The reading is 40 A
